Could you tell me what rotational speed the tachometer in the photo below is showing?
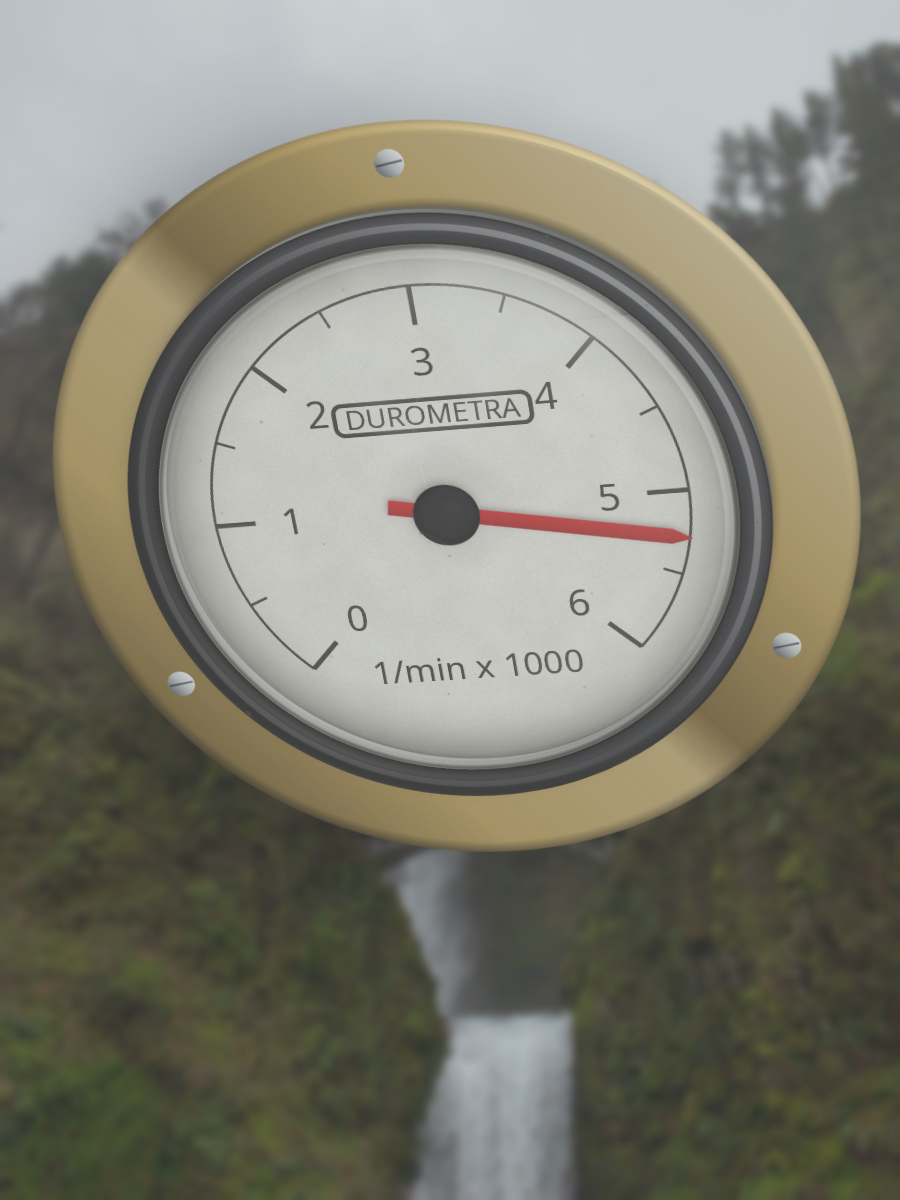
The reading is 5250 rpm
